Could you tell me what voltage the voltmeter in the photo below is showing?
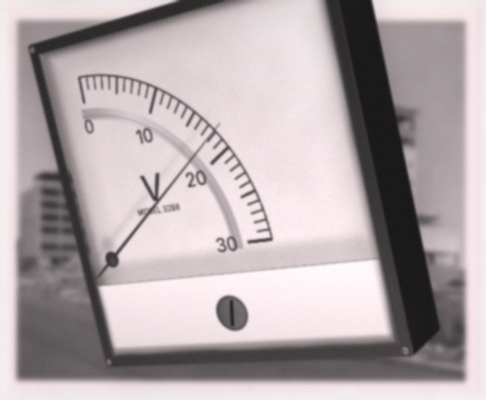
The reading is 18 V
